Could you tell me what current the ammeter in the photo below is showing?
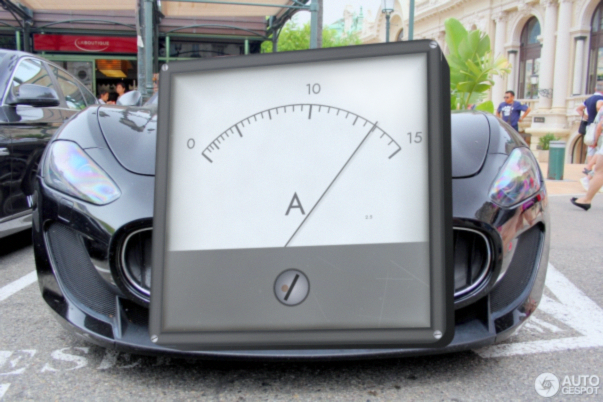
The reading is 13.5 A
